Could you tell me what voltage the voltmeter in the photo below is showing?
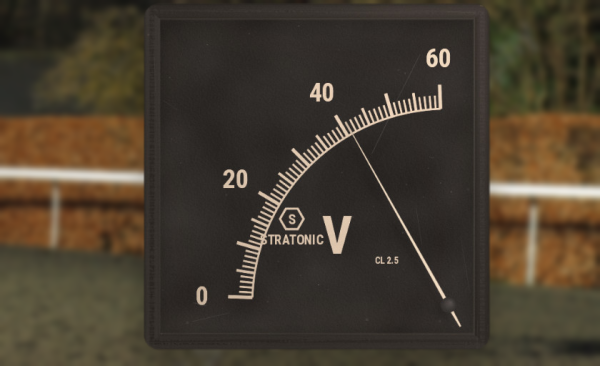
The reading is 41 V
